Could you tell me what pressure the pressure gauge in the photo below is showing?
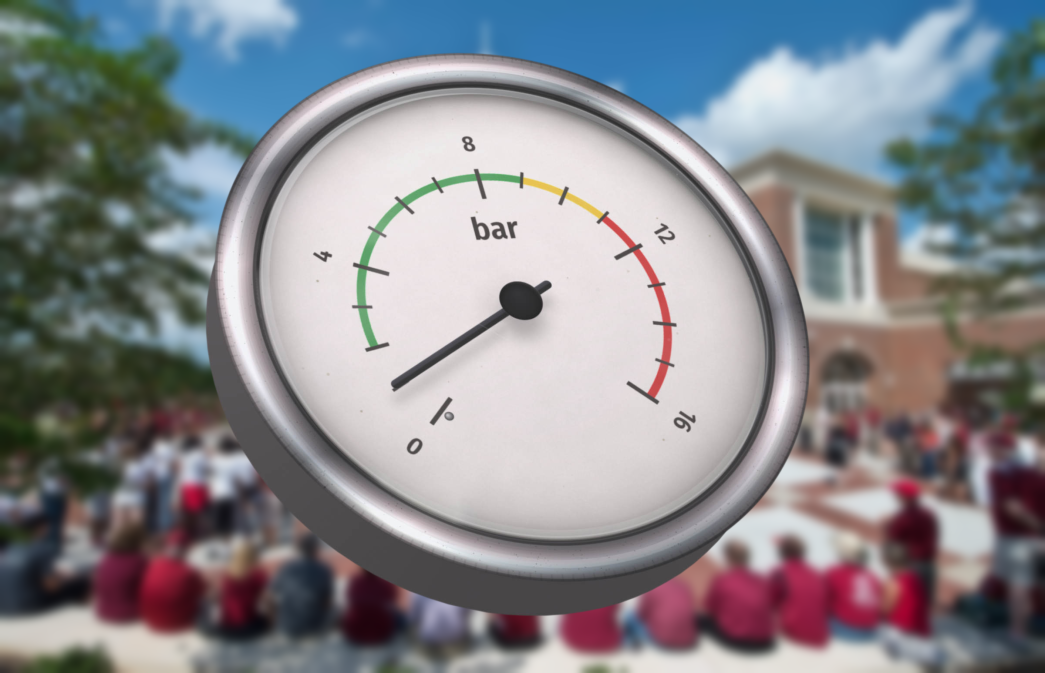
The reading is 1 bar
